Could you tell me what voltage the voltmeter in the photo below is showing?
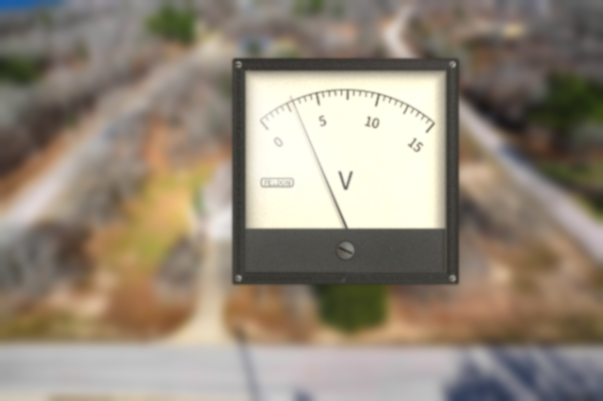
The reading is 3 V
